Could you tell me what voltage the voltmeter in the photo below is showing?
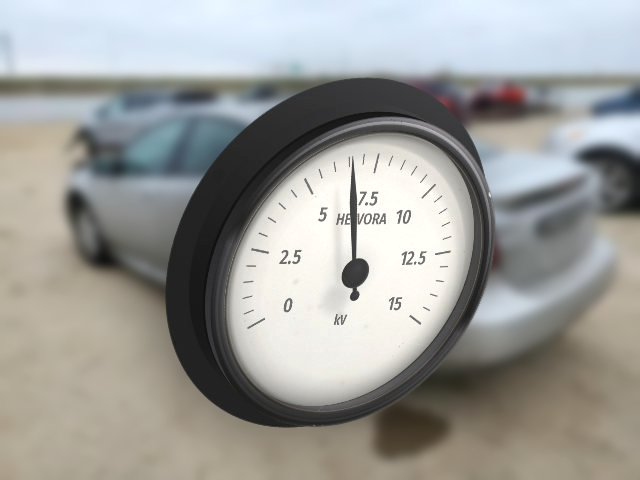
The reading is 6.5 kV
